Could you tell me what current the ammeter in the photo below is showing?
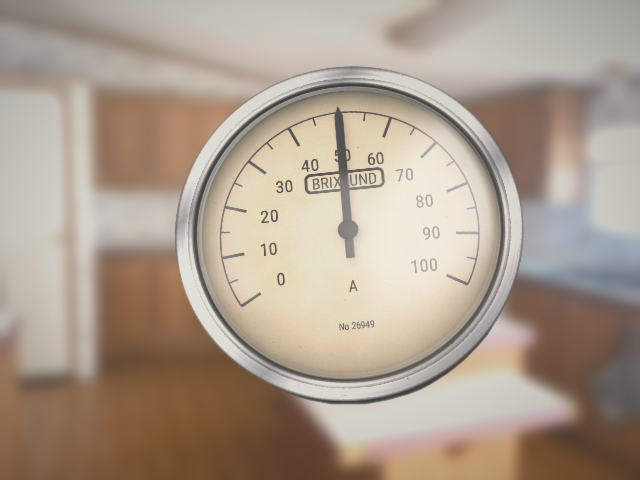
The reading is 50 A
